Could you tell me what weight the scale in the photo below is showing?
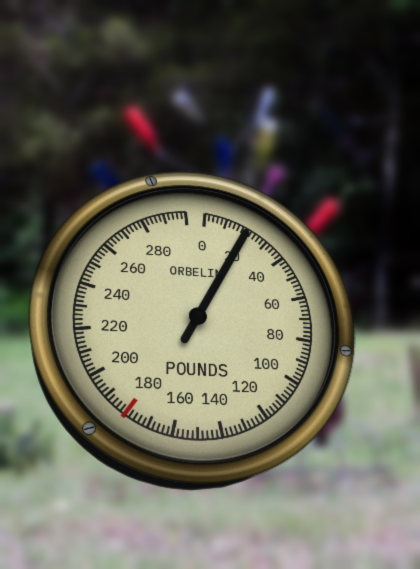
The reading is 20 lb
